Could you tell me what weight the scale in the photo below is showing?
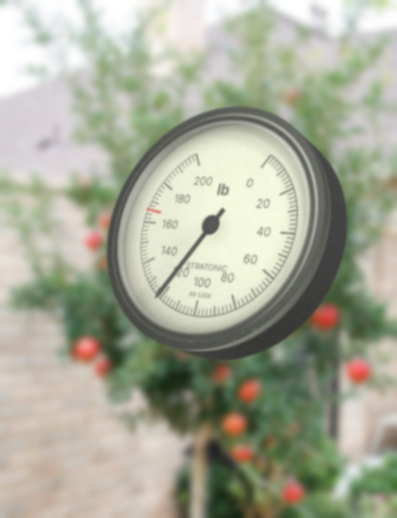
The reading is 120 lb
